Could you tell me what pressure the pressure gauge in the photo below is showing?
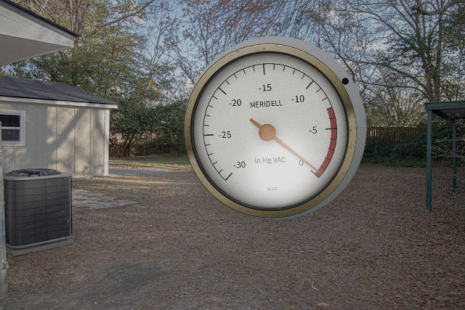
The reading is -0.5 inHg
